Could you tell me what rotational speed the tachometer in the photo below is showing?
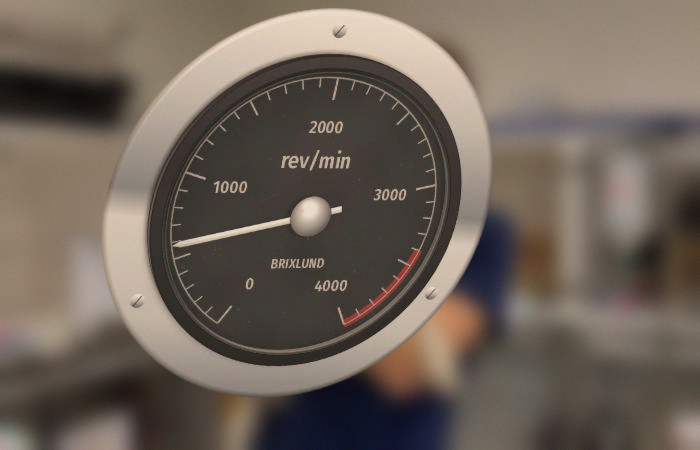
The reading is 600 rpm
